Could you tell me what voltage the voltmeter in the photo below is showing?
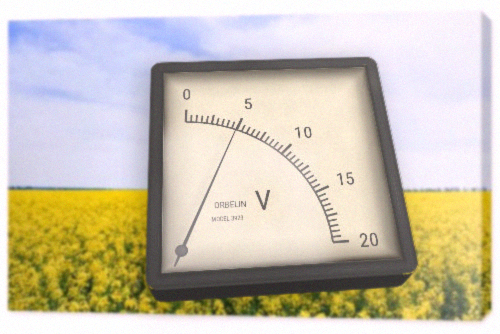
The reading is 5 V
